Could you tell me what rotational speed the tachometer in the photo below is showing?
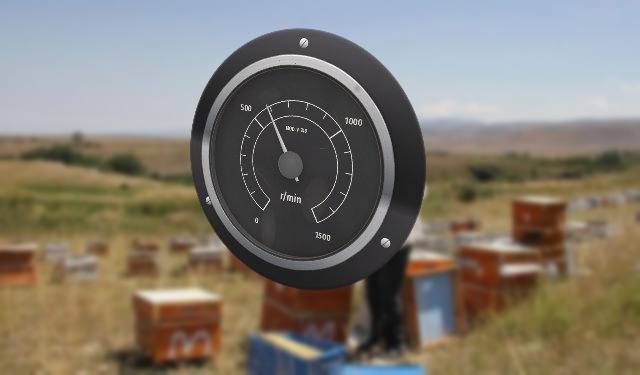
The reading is 600 rpm
